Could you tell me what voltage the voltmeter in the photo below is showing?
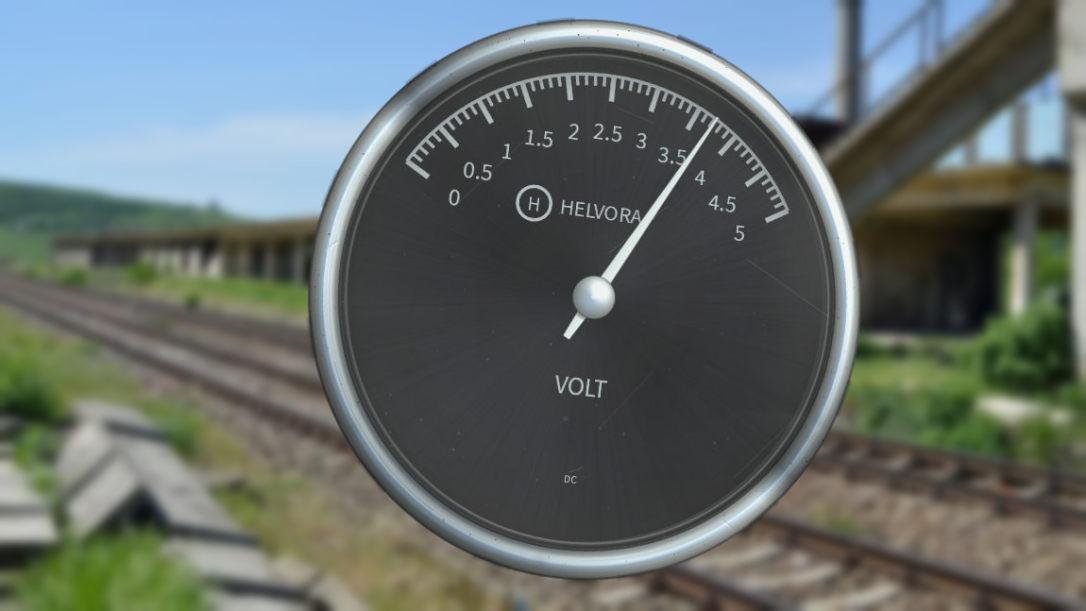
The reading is 3.7 V
